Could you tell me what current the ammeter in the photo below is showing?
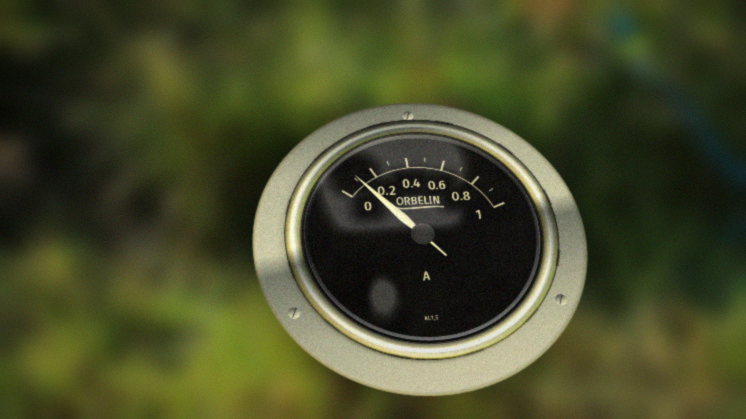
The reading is 0.1 A
